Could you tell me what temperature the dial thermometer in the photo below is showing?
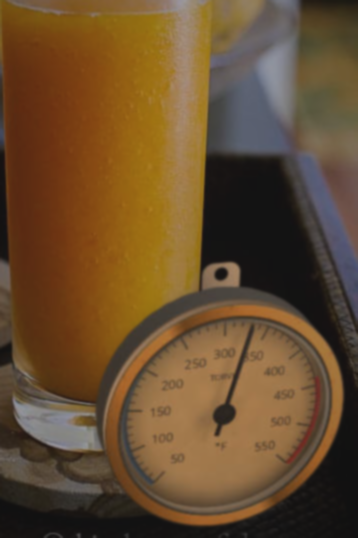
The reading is 330 °F
